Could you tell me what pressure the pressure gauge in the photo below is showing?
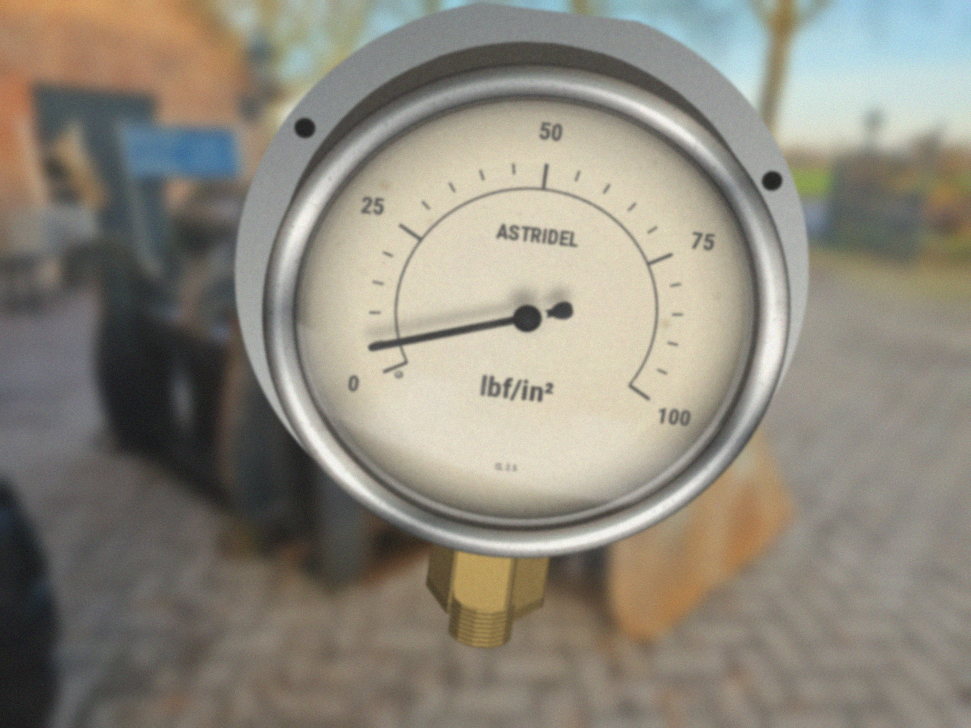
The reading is 5 psi
